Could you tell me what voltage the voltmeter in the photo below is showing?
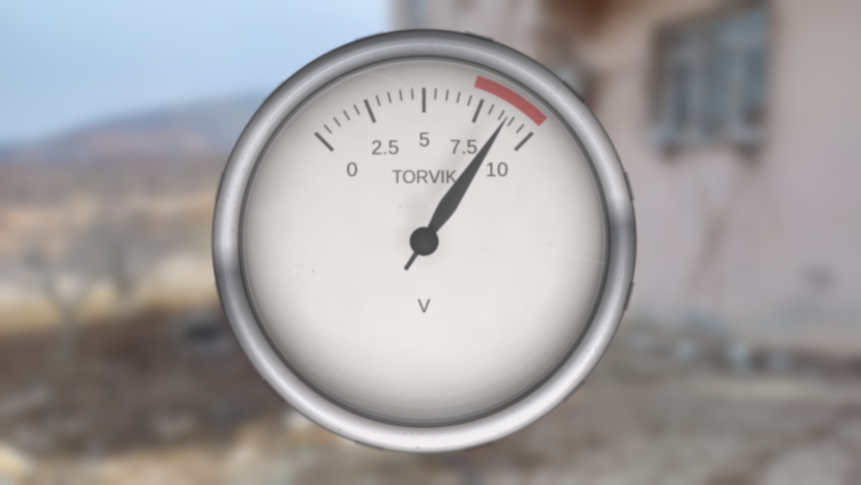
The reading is 8.75 V
